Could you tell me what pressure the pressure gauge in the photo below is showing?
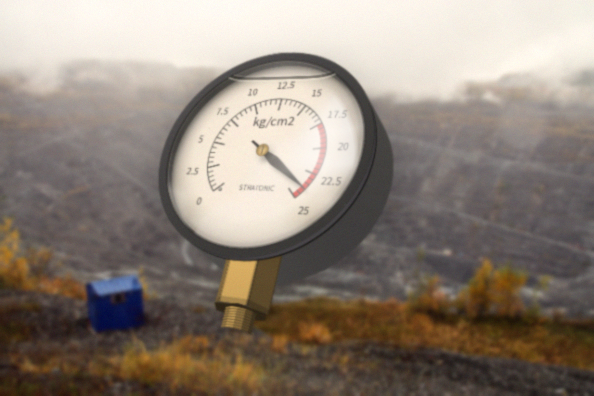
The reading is 24 kg/cm²
